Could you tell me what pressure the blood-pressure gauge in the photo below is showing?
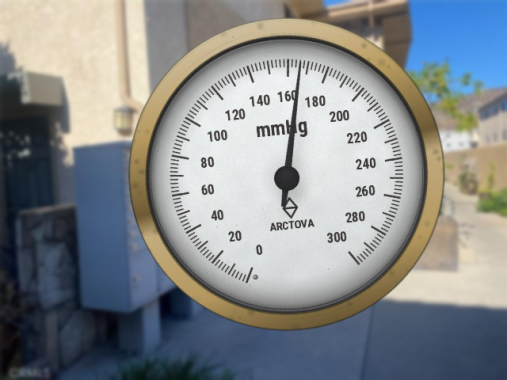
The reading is 166 mmHg
